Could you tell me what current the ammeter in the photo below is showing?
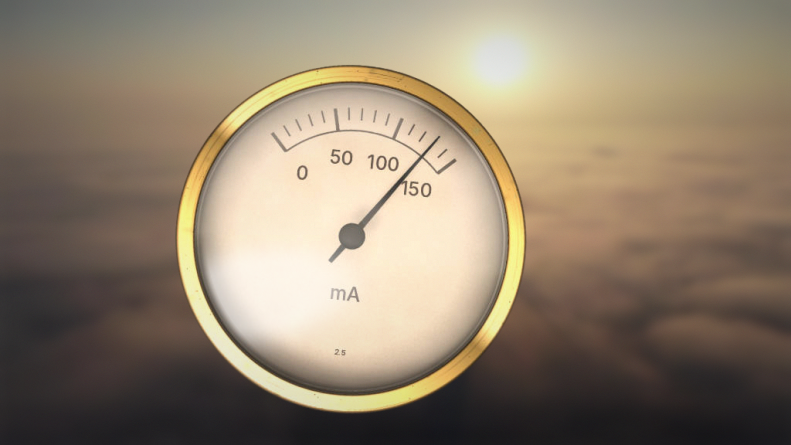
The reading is 130 mA
